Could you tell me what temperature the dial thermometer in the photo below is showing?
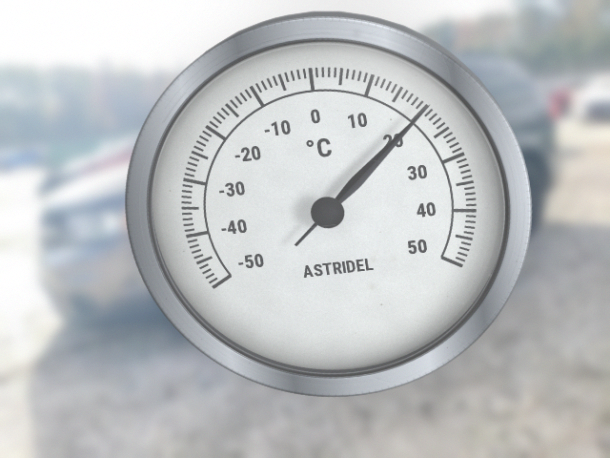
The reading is 20 °C
